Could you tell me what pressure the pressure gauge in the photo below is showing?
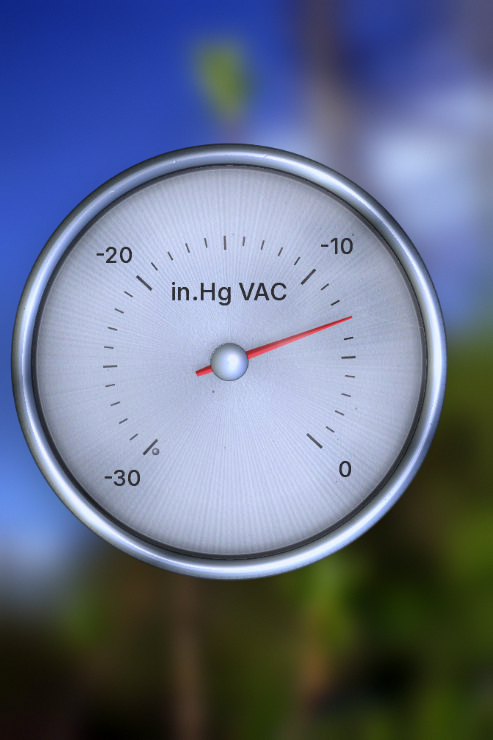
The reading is -7 inHg
